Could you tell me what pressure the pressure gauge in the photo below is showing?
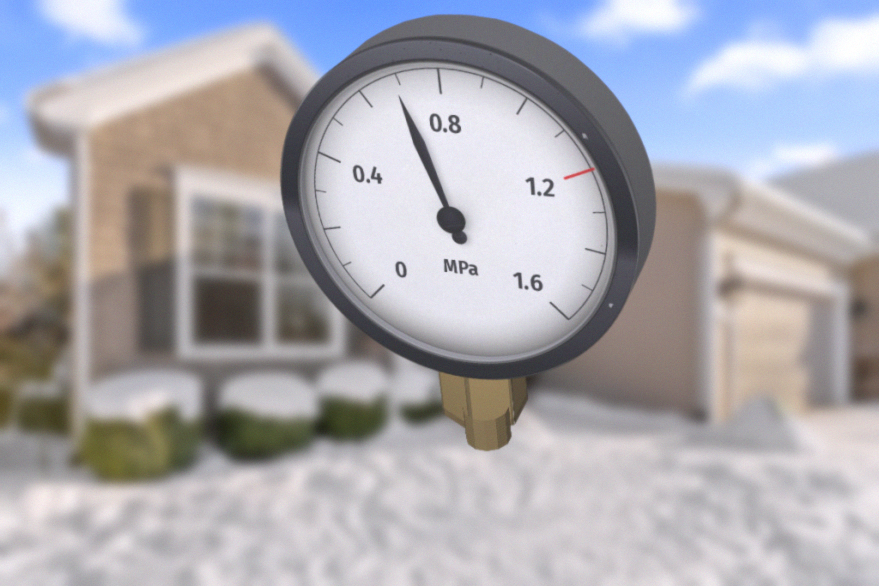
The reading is 0.7 MPa
